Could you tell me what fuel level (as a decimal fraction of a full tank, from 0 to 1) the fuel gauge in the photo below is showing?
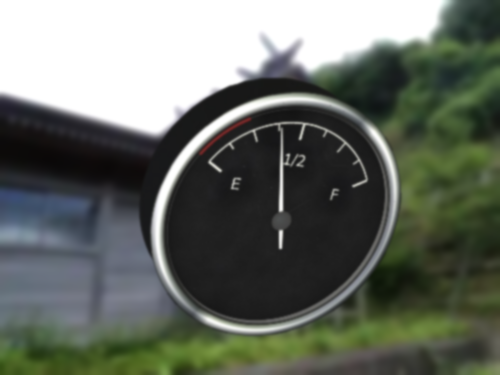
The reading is 0.375
